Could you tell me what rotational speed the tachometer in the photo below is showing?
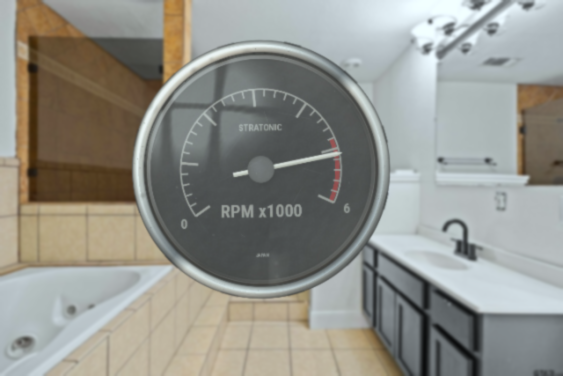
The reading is 5100 rpm
